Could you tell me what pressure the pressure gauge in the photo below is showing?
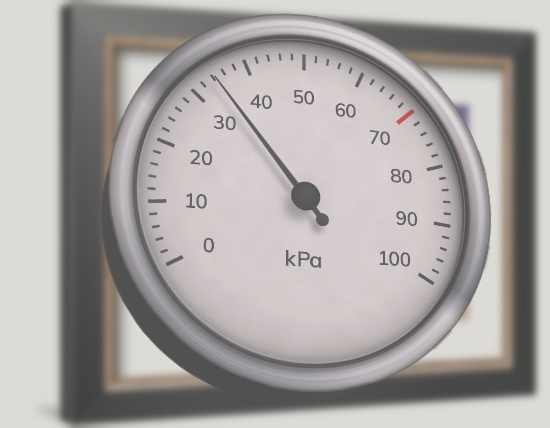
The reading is 34 kPa
